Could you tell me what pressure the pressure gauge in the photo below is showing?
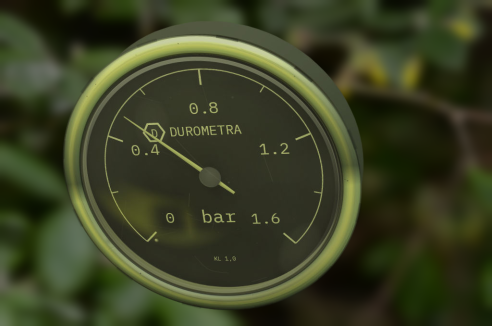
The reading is 0.5 bar
